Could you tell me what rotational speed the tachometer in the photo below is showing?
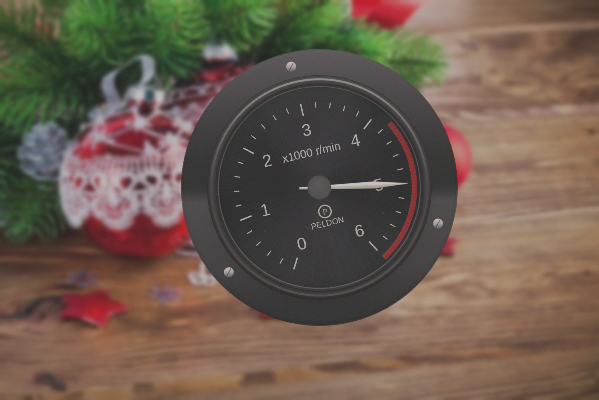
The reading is 5000 rpm
